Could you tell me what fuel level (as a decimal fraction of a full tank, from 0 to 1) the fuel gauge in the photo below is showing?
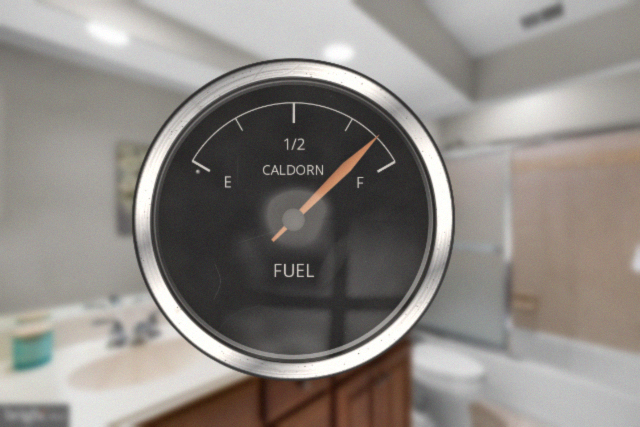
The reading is 0.875
